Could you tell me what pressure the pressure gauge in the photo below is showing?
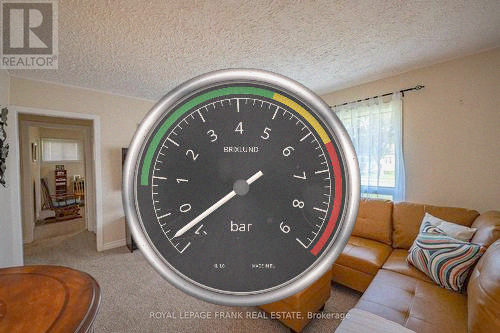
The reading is -0.6 bar
